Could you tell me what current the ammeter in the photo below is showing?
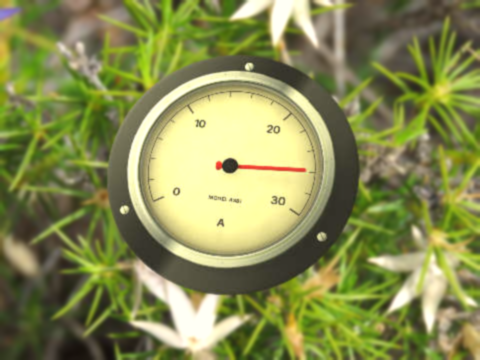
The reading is 26 A
